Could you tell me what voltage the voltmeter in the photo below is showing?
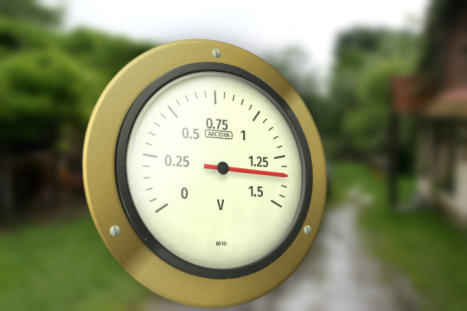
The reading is 1.35 V
